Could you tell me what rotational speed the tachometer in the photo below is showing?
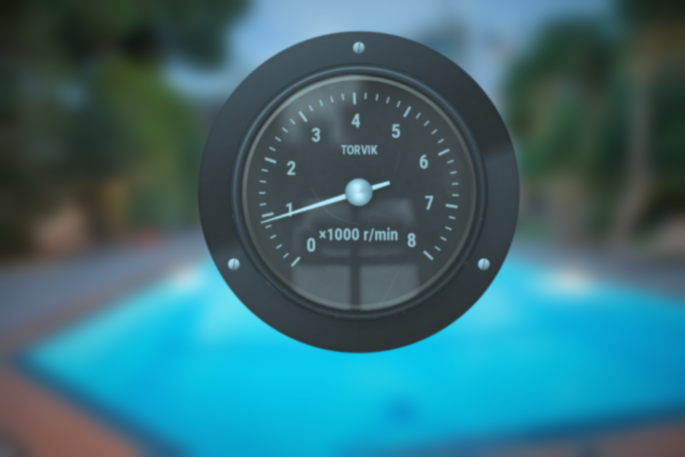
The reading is 900 rpm
